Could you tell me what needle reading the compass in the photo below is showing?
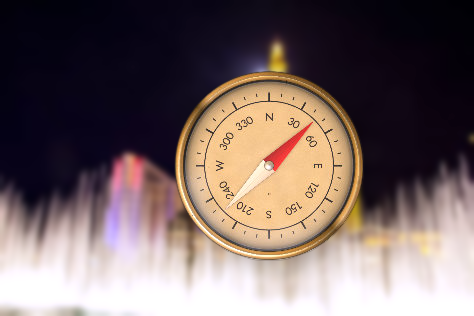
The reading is 45 °
